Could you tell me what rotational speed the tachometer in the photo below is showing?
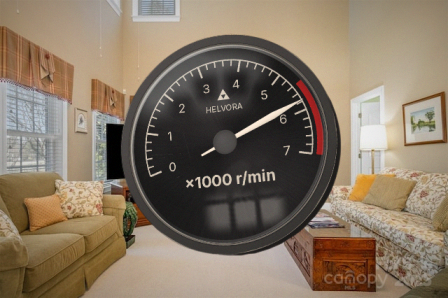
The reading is 5800 rpm
